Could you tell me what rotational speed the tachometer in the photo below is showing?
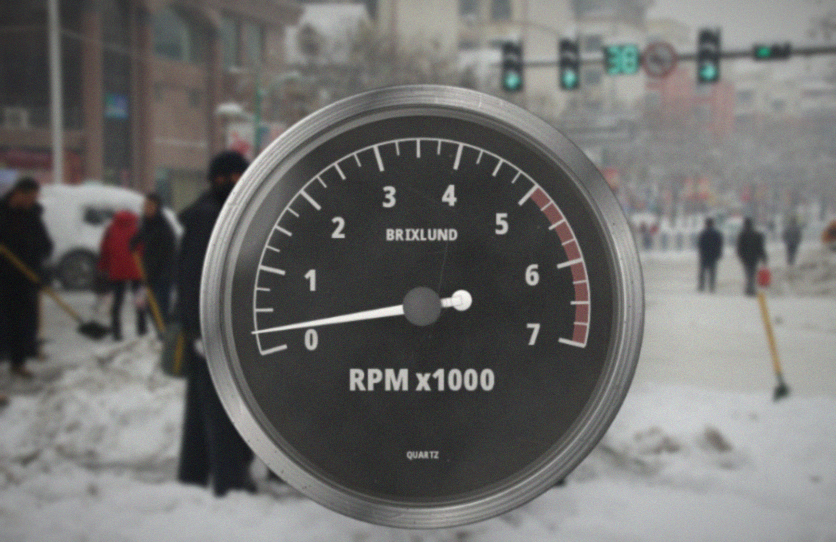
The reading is 250 rpm
